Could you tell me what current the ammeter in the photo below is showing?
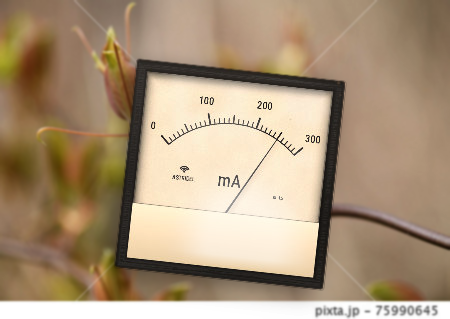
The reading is 250 mA
